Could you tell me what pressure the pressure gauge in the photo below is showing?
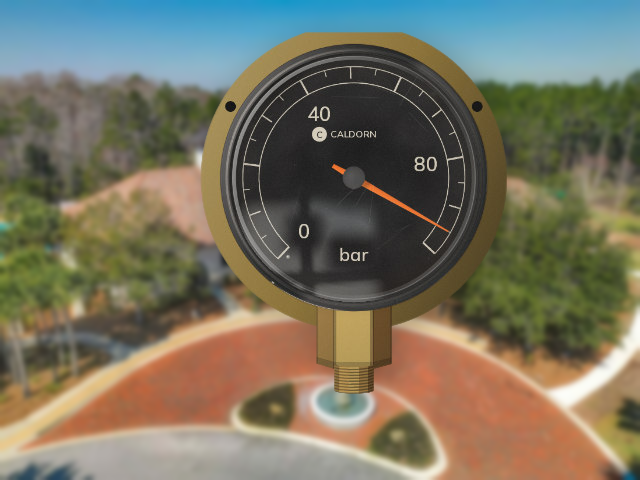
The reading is 95 bar
